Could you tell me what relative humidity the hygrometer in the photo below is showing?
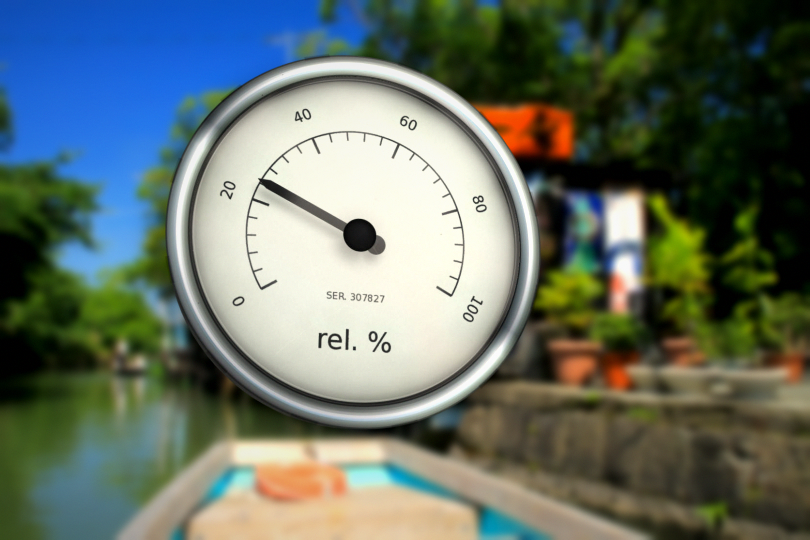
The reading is 24 %
